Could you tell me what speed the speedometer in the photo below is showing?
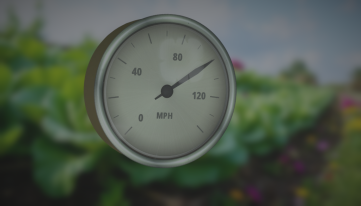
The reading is 100 mph
